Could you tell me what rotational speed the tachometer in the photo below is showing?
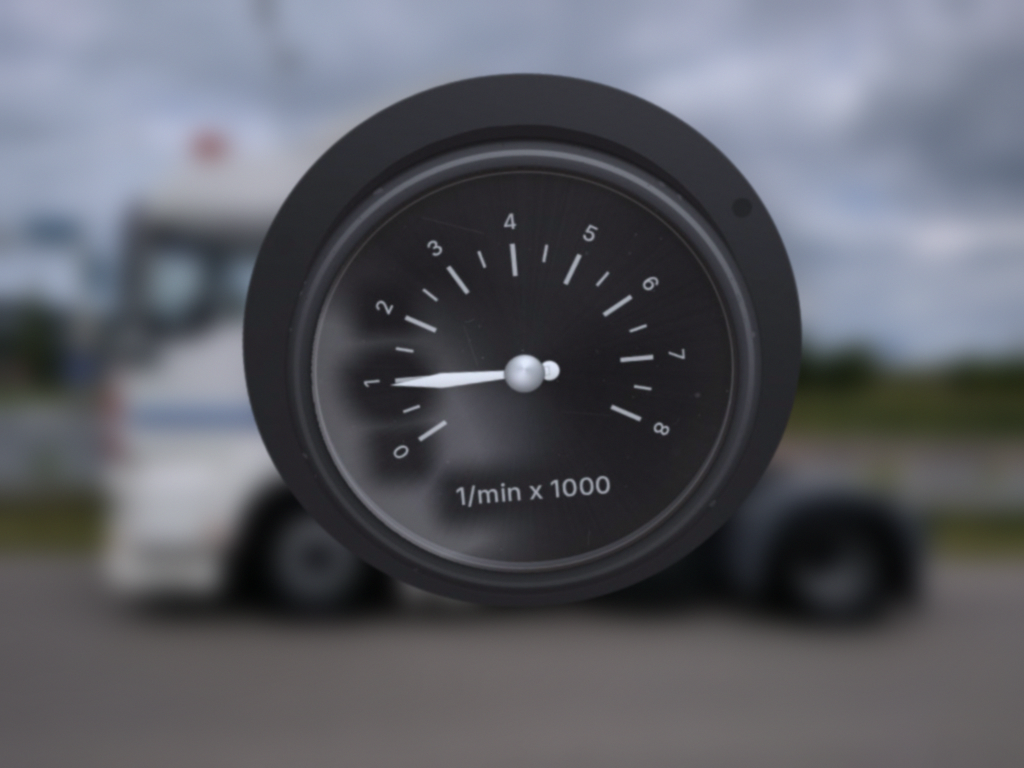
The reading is 1000 rpm
